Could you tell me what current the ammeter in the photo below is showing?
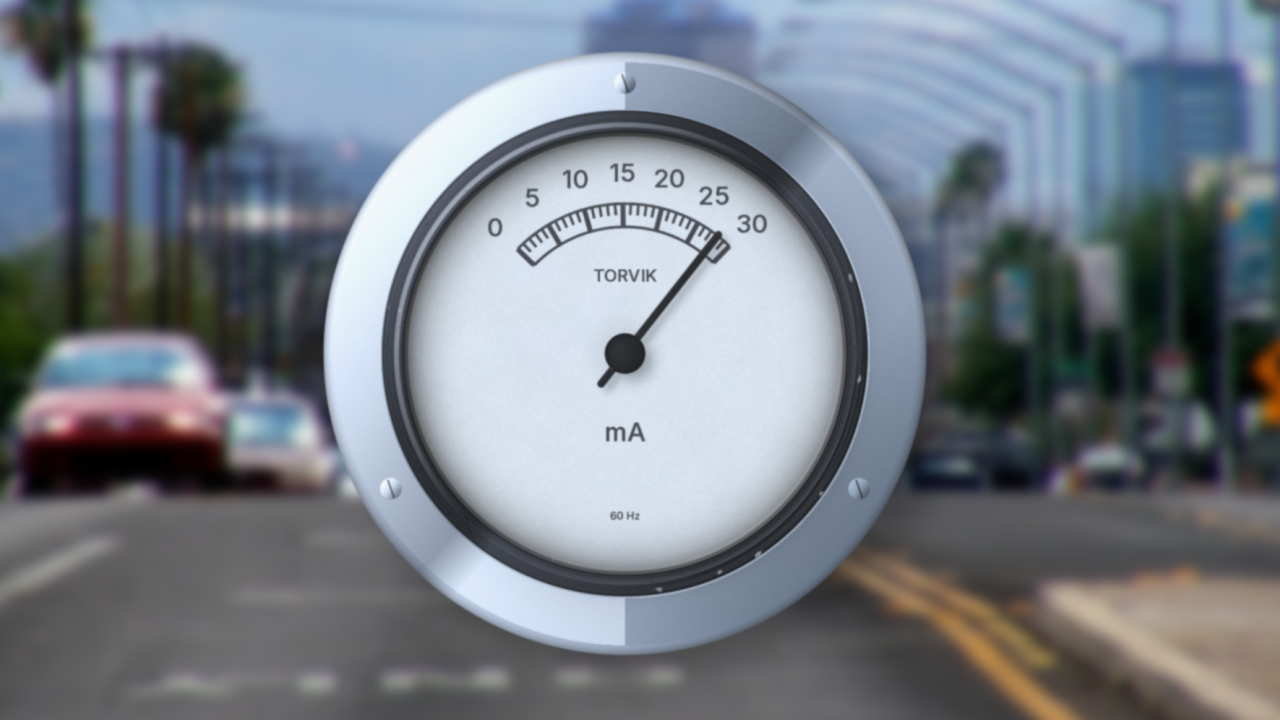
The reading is 28 mA
